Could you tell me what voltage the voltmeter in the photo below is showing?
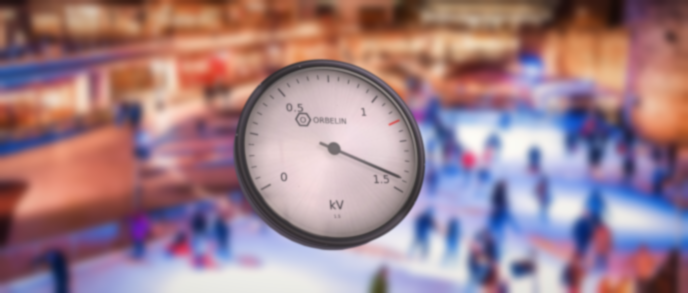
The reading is 1.45 kV
